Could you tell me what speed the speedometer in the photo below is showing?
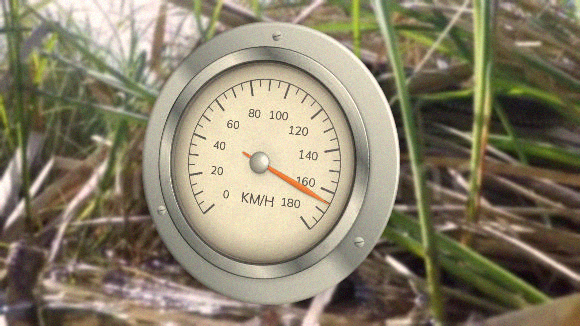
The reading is 165 km/h
